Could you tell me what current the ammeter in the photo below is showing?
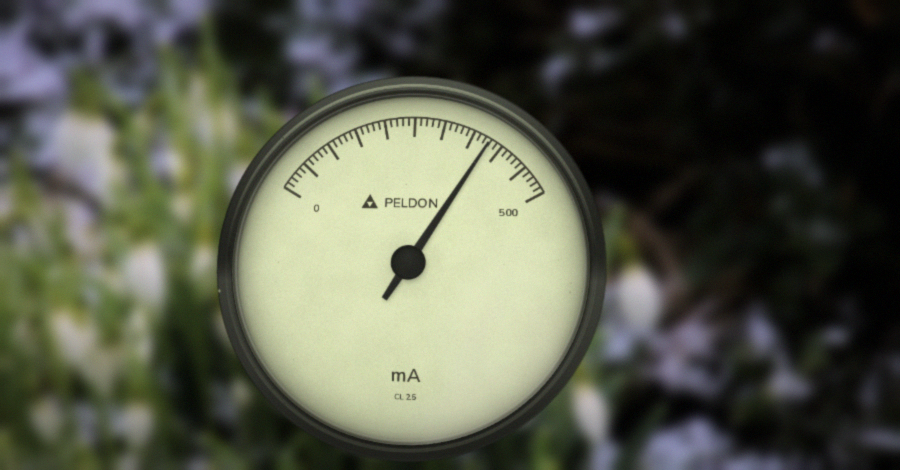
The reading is 380 mA
